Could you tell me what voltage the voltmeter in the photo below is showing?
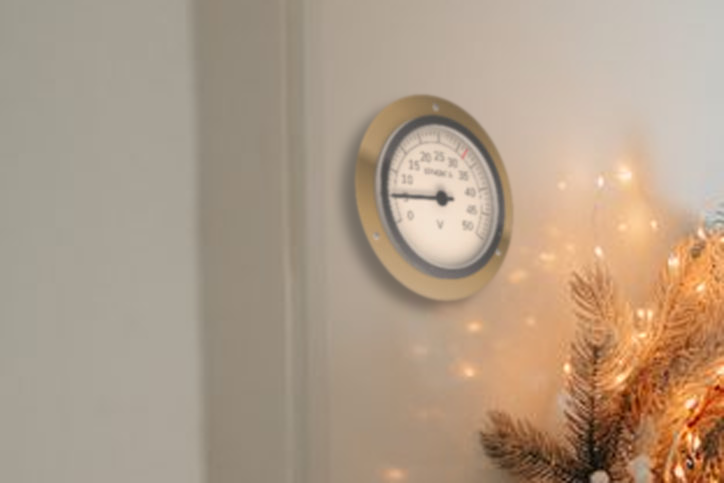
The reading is 5 V
